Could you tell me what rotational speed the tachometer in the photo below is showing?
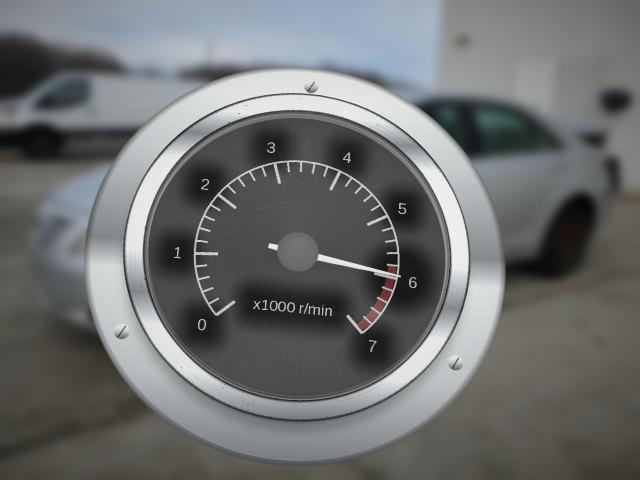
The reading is 6000 rpm
